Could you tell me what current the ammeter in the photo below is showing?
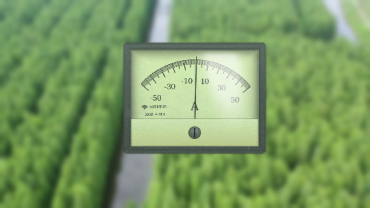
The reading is 0 A
